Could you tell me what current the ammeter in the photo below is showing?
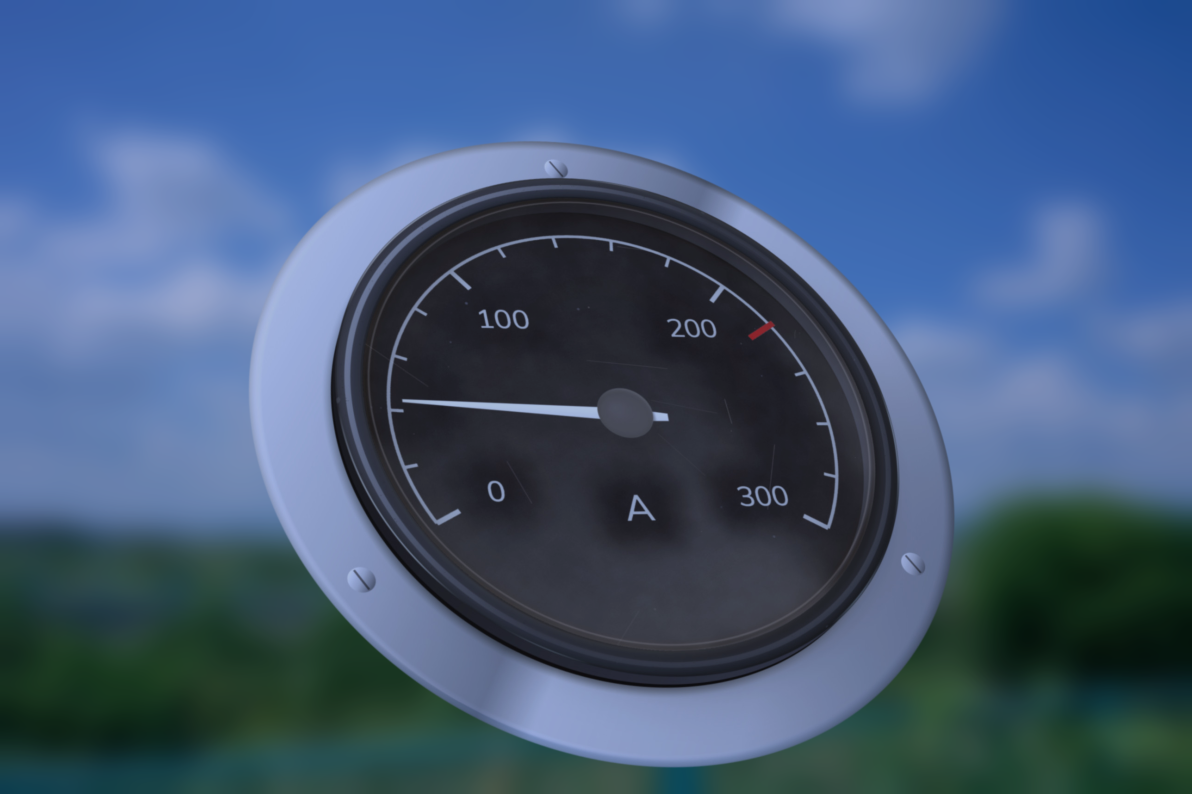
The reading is 40 A
